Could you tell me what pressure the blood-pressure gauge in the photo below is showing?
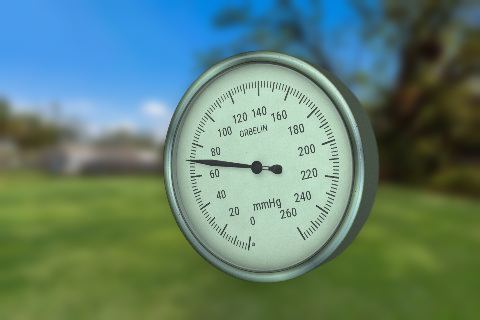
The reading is 70 mmHg
